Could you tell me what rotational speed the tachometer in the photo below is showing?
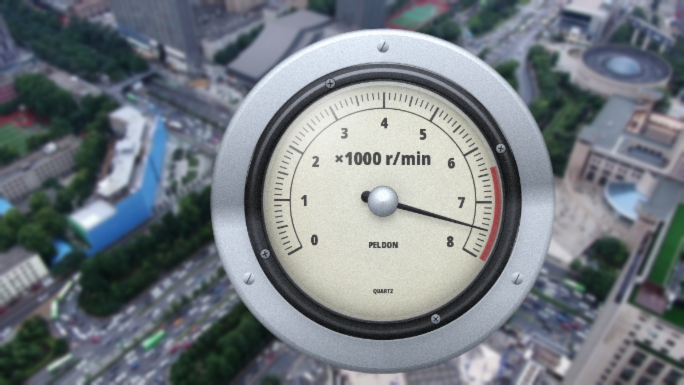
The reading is 7500 rpm
